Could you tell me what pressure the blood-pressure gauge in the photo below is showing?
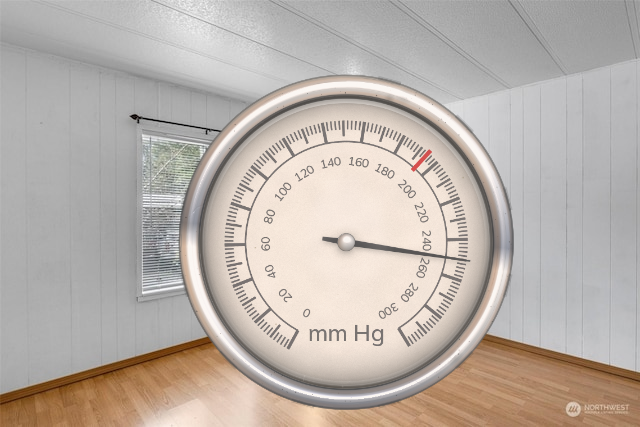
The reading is 250 mmHg
